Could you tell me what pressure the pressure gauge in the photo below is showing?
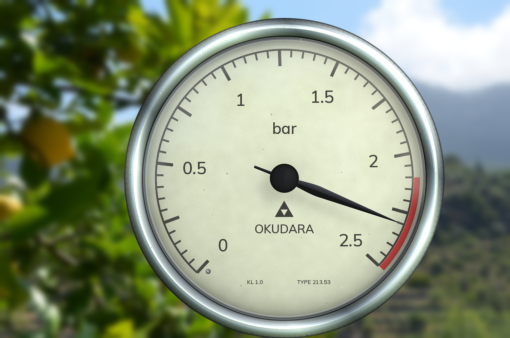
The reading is 2.3 bar
